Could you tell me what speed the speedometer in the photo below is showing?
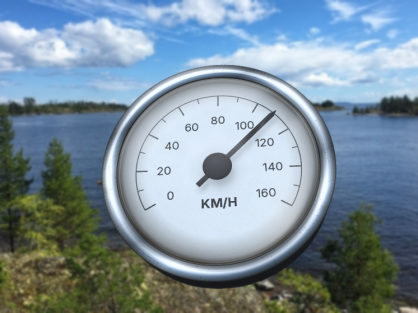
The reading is 110 km/h
